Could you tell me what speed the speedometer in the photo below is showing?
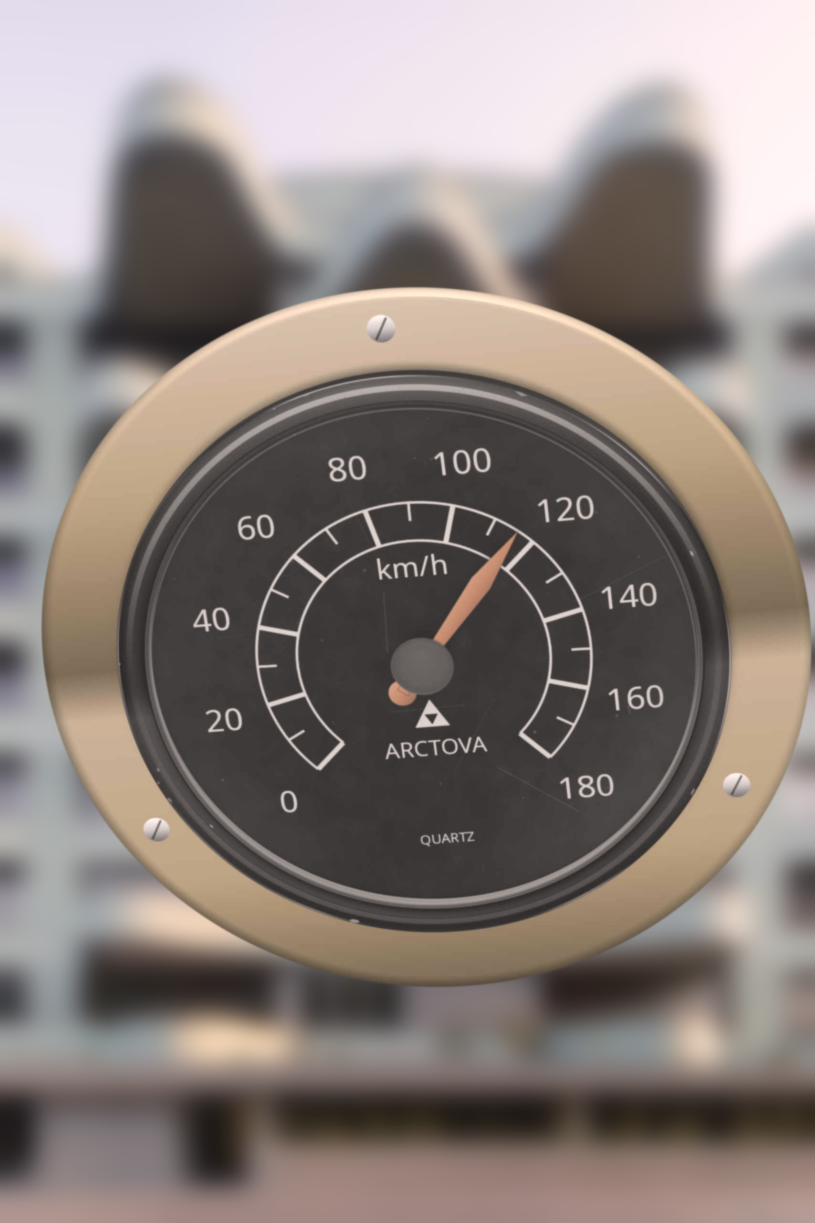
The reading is 115 km/h
